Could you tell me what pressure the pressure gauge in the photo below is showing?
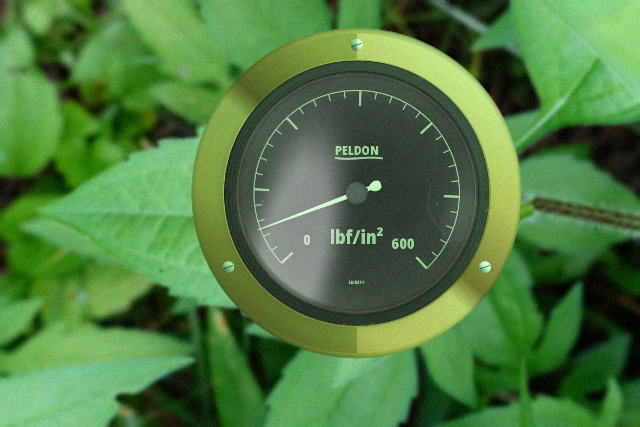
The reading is 50 psi
